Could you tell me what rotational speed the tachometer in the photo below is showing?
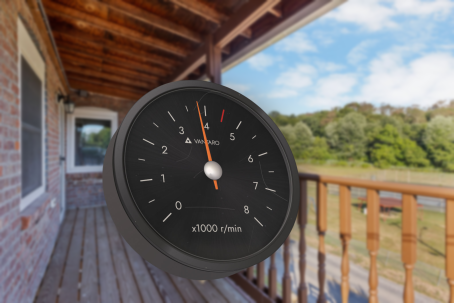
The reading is 3750 rpm
